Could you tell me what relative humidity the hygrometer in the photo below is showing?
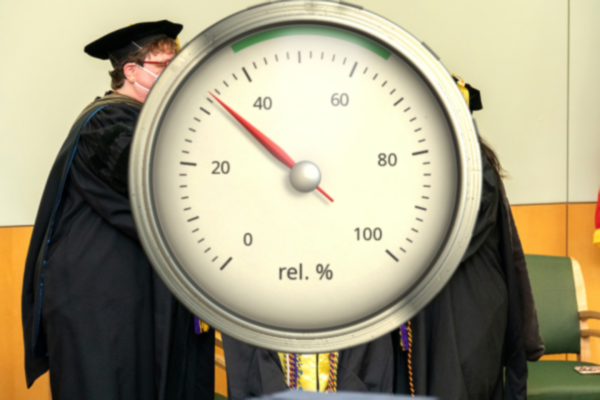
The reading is 33 %
